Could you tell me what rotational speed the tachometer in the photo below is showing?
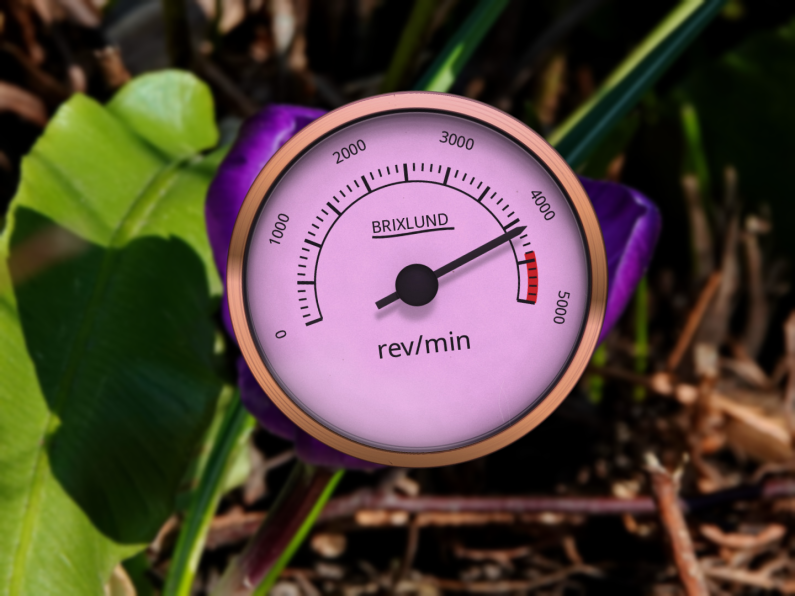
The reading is 4100 rpm
